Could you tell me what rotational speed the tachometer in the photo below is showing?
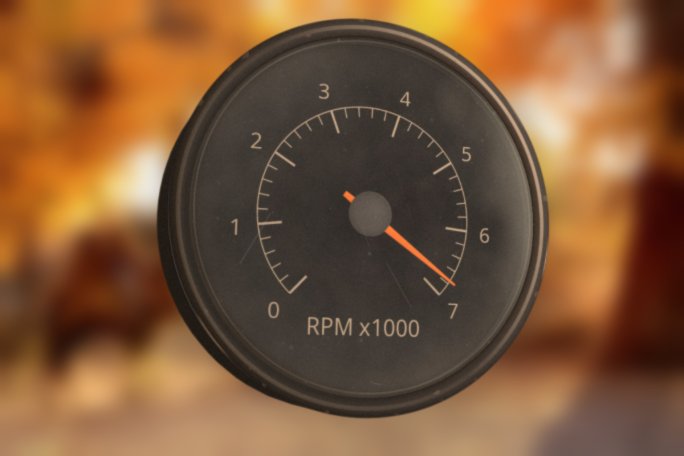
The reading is 6800 rpm
